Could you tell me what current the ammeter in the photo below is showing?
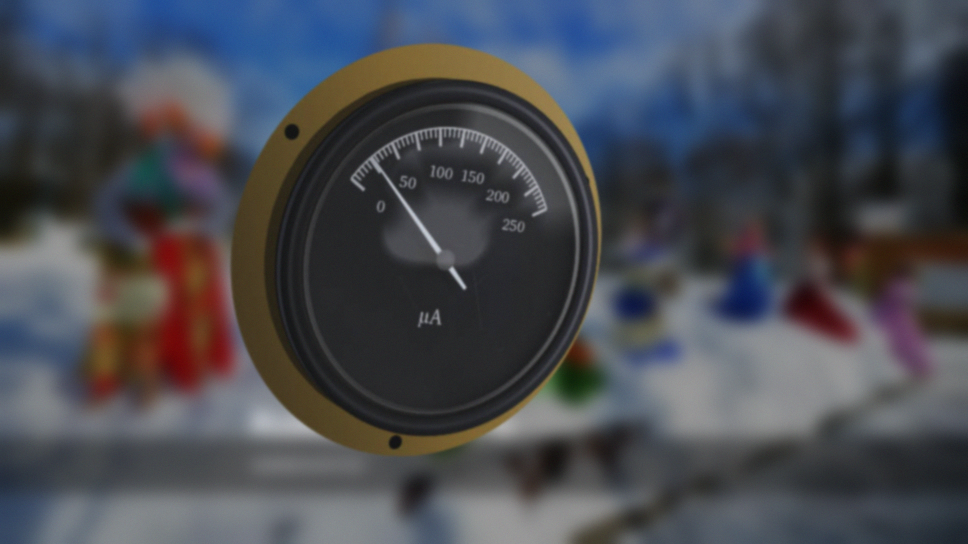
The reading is 25 µA
